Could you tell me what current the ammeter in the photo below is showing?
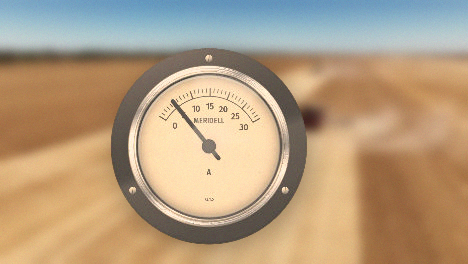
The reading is 5 A
